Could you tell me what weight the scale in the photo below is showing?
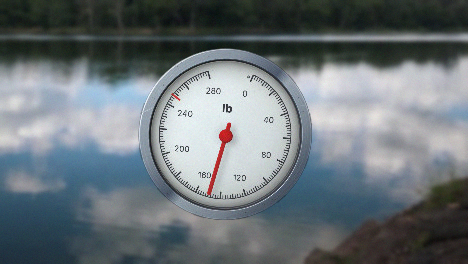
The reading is 150 lb
